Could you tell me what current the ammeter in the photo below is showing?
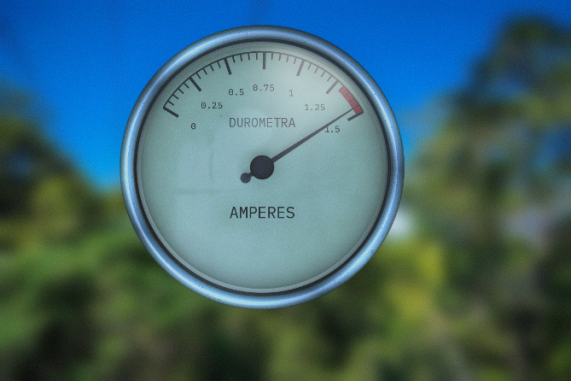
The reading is 1.45 A
